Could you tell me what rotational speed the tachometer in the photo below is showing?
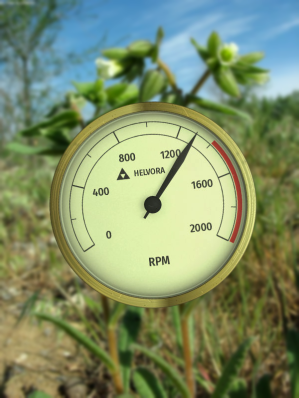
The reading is 1300 rpm
